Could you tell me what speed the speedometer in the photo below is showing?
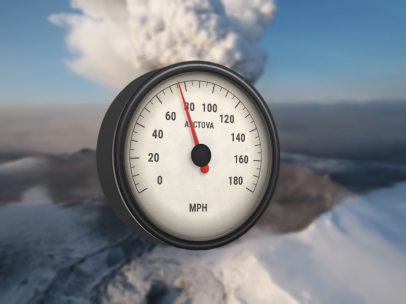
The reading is 75 mph
